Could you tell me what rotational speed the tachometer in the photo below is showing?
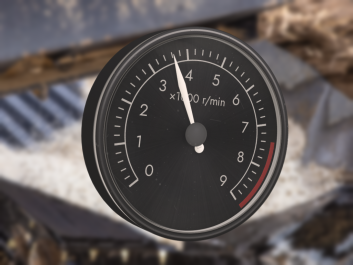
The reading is 3600 rpm
